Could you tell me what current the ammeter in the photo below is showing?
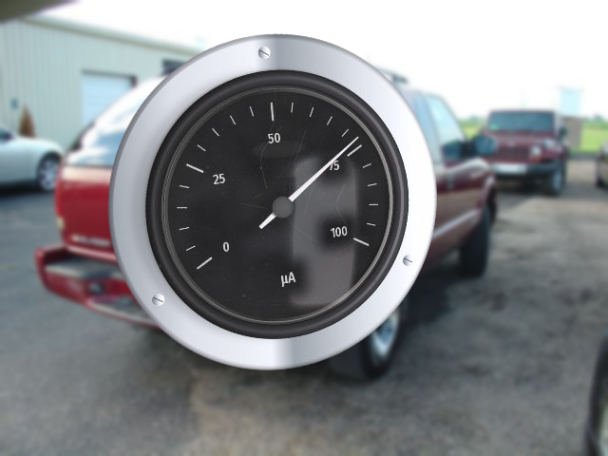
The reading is 72.5 µA
